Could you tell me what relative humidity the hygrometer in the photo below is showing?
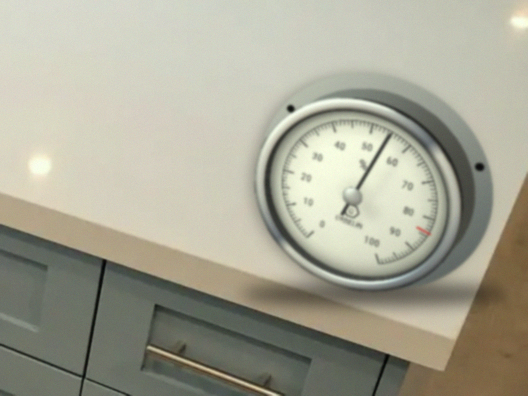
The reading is 55 %
